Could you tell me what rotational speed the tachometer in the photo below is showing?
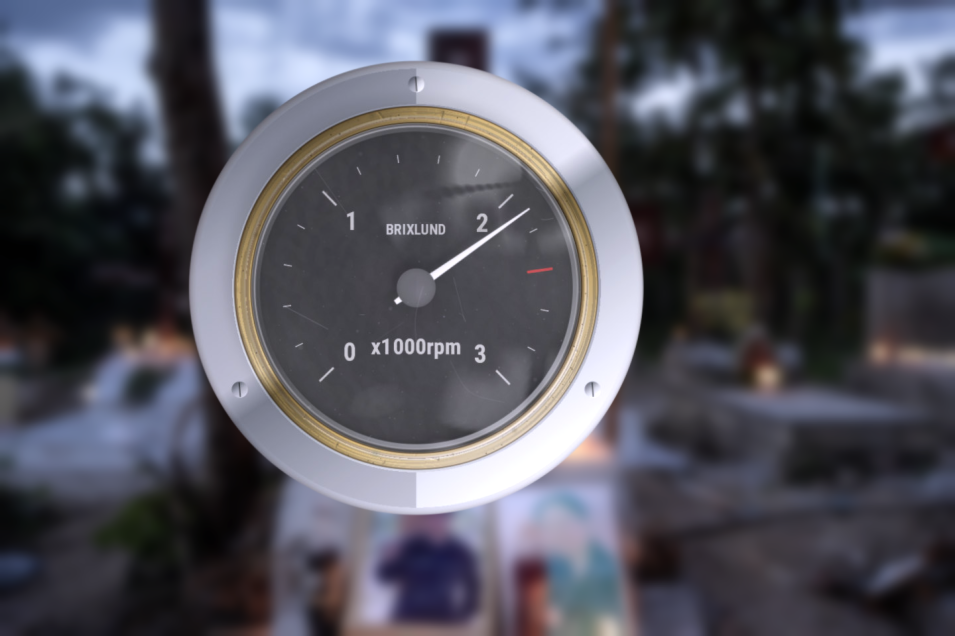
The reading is 2100 rpm
